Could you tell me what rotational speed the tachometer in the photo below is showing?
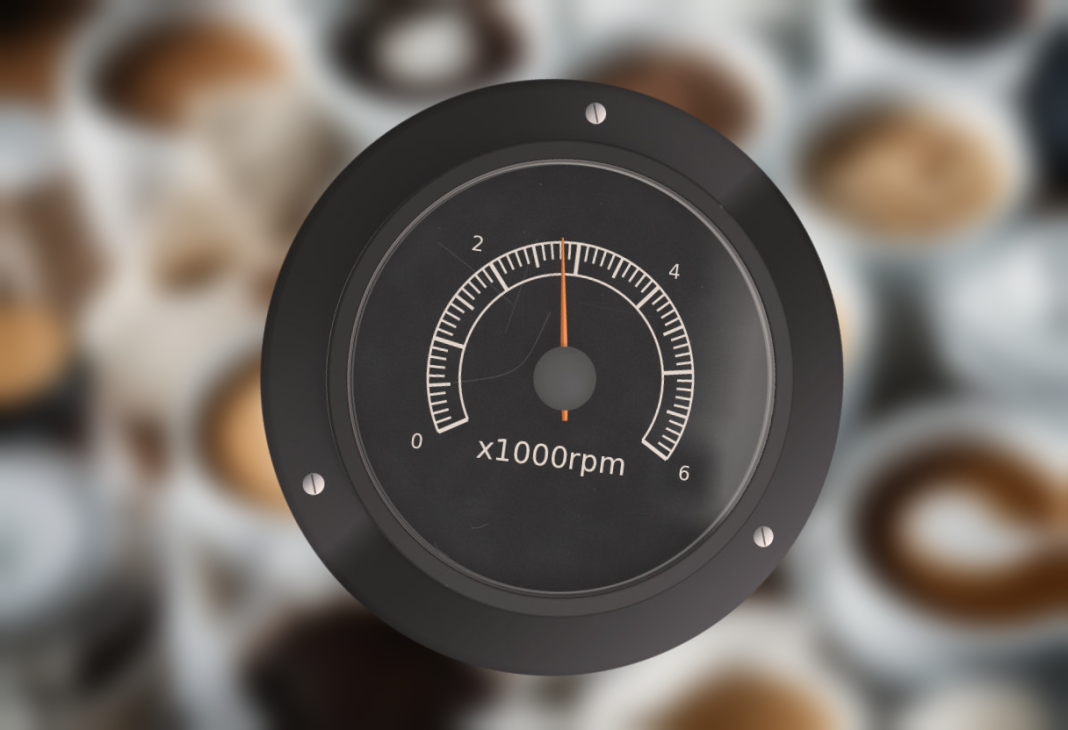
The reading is 2800 rpm
